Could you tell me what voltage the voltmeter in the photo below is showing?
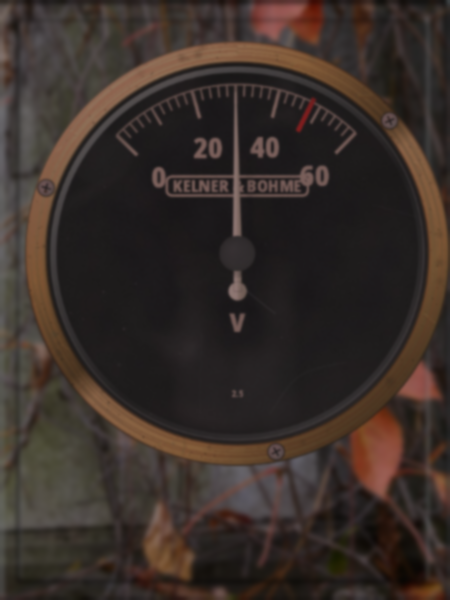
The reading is 30 V
